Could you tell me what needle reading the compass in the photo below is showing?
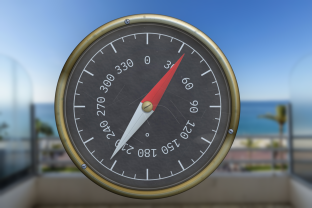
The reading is 35 °
